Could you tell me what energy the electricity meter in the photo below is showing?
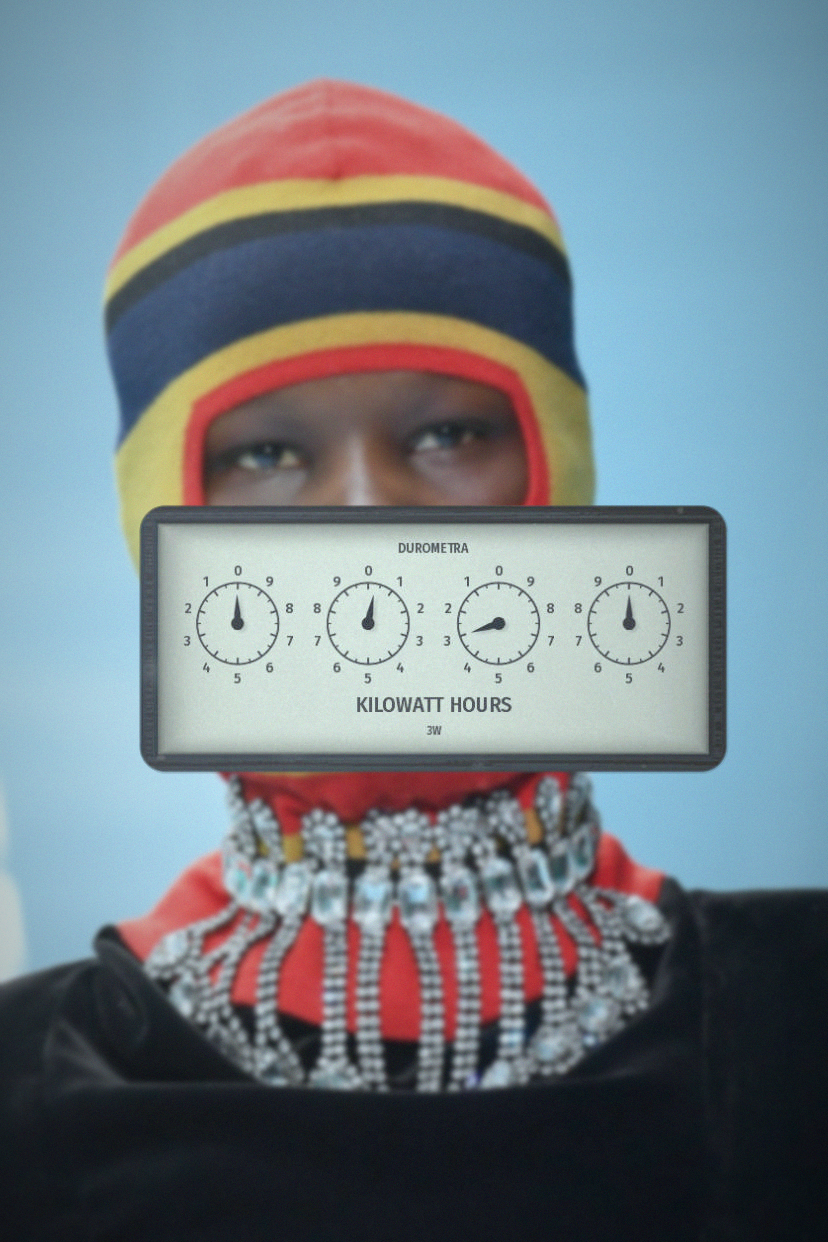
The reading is 30 kWh
